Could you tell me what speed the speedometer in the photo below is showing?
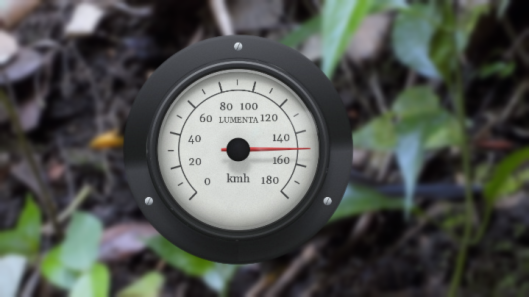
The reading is 150 km/h
